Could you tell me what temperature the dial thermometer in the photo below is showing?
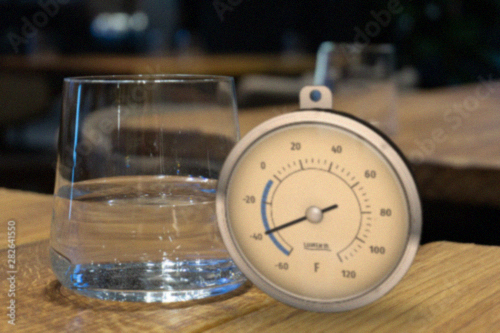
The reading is -40 °F
